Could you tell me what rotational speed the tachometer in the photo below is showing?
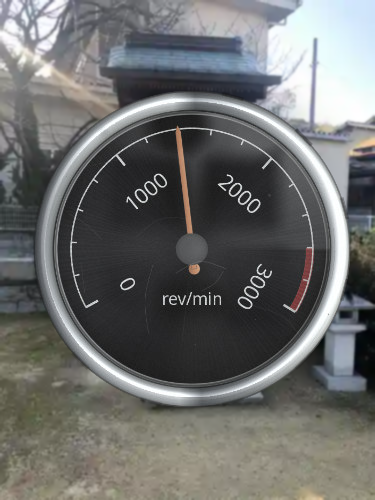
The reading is 1400 rpm
